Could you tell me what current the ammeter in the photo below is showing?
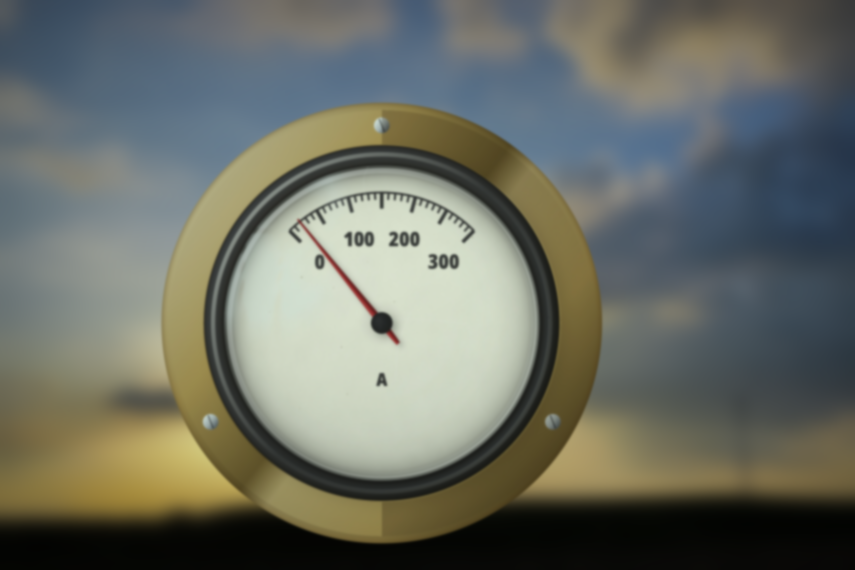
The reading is 20 A
